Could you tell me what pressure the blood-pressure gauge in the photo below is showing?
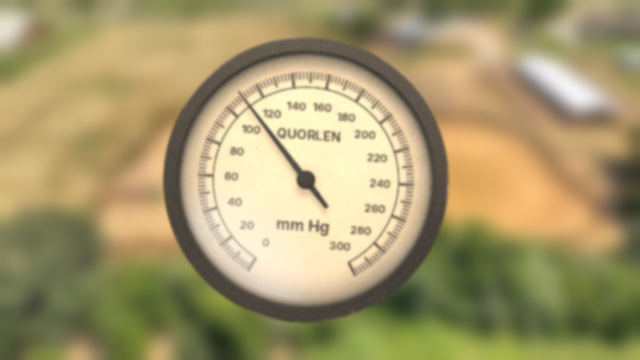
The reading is 110 mmHg
